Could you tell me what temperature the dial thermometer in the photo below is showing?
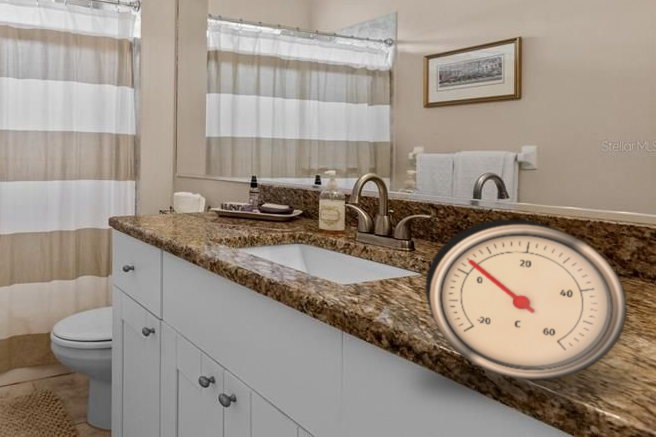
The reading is 4 °C
